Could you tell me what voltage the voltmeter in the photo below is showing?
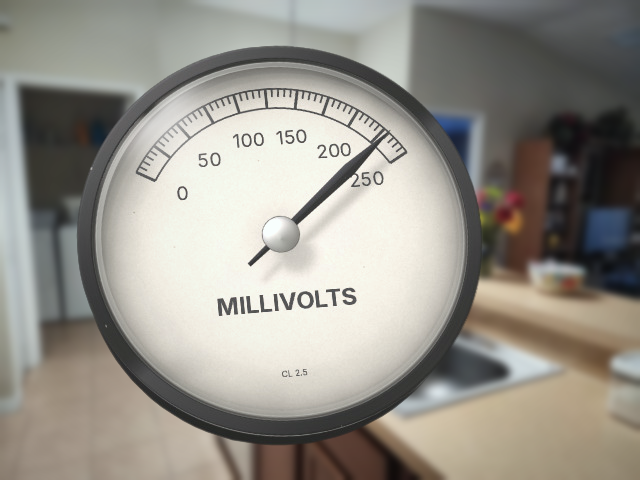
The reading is 230 mV
